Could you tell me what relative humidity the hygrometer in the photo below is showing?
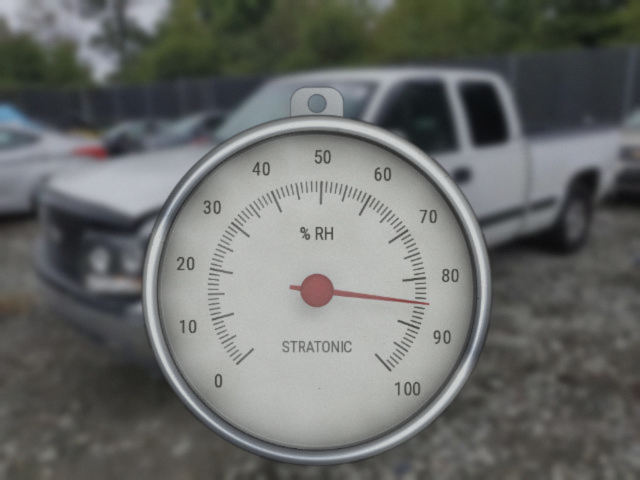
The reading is 85 %
